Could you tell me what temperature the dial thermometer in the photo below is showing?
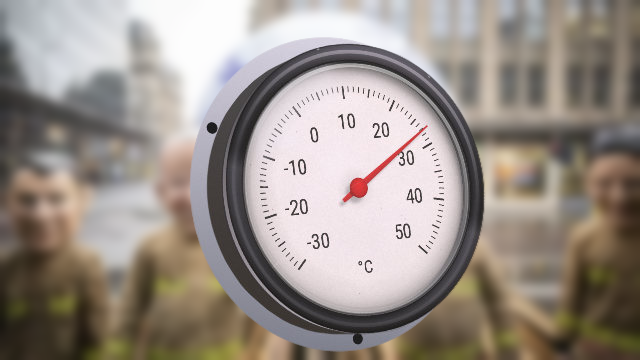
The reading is 27 °C
